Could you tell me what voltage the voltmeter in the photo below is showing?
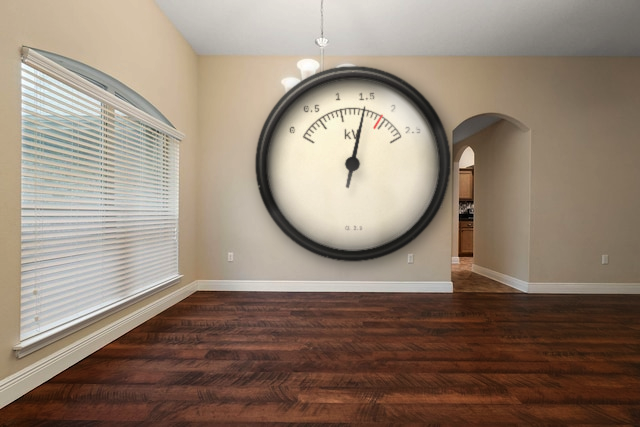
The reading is 1.5 kV
